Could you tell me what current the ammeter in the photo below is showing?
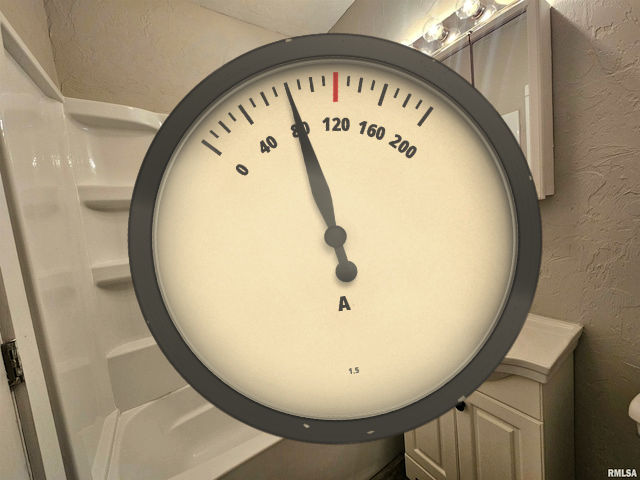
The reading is 80 A
